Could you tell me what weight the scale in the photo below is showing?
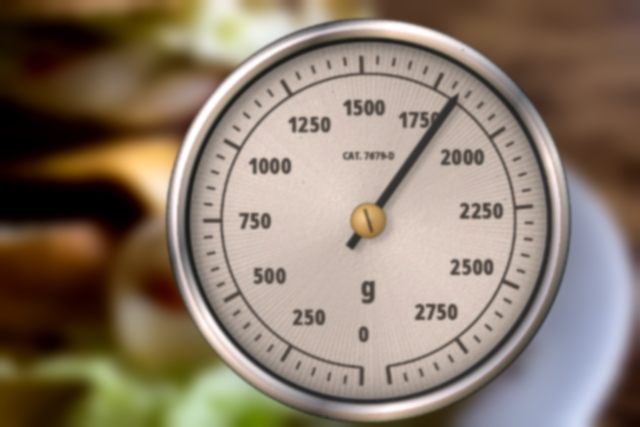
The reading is 1825 g
